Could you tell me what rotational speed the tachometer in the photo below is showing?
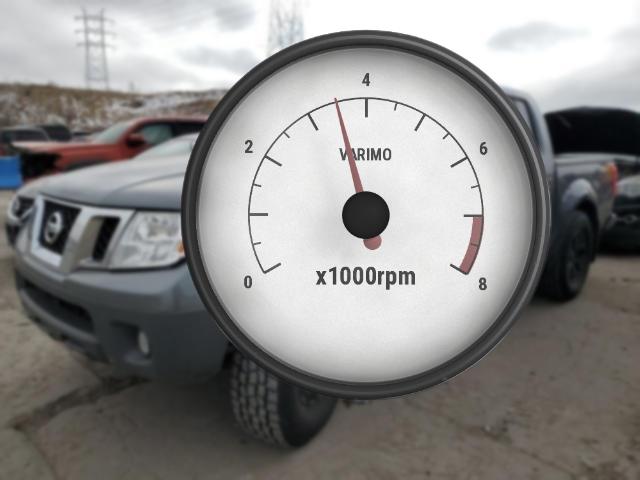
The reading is 3500 rpm
